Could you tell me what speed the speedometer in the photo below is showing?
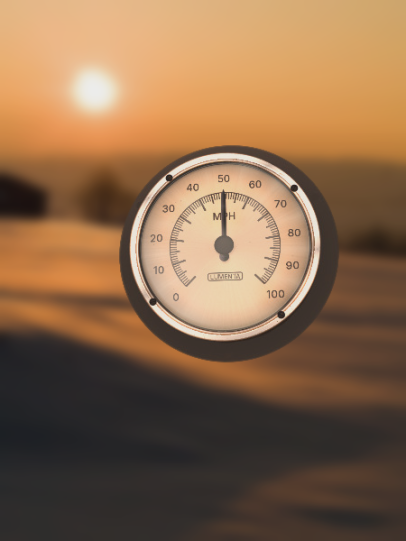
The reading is 50 mph
